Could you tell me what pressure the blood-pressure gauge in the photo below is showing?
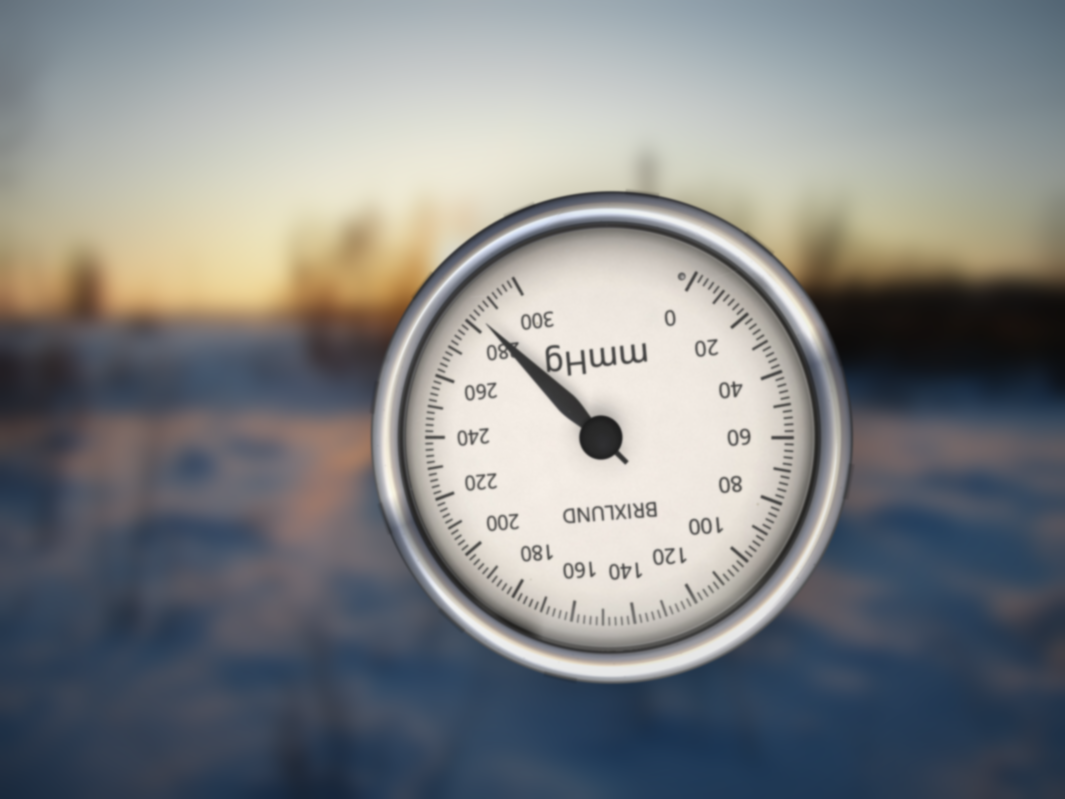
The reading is 284 mmHg
